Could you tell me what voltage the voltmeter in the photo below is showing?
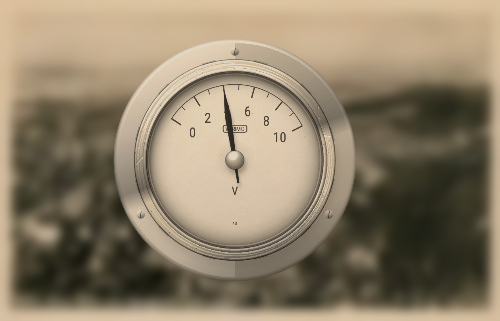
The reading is 4 V
